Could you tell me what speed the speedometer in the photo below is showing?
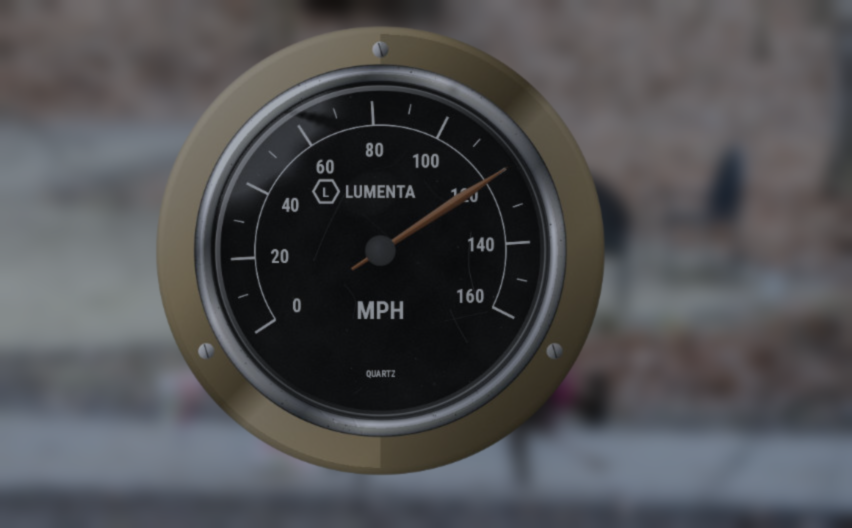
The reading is 120 mph
